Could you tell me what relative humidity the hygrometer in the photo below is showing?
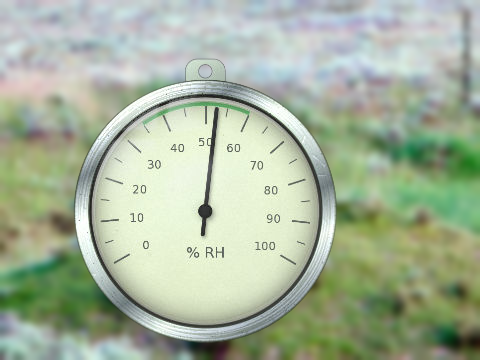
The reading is 52.5 %
